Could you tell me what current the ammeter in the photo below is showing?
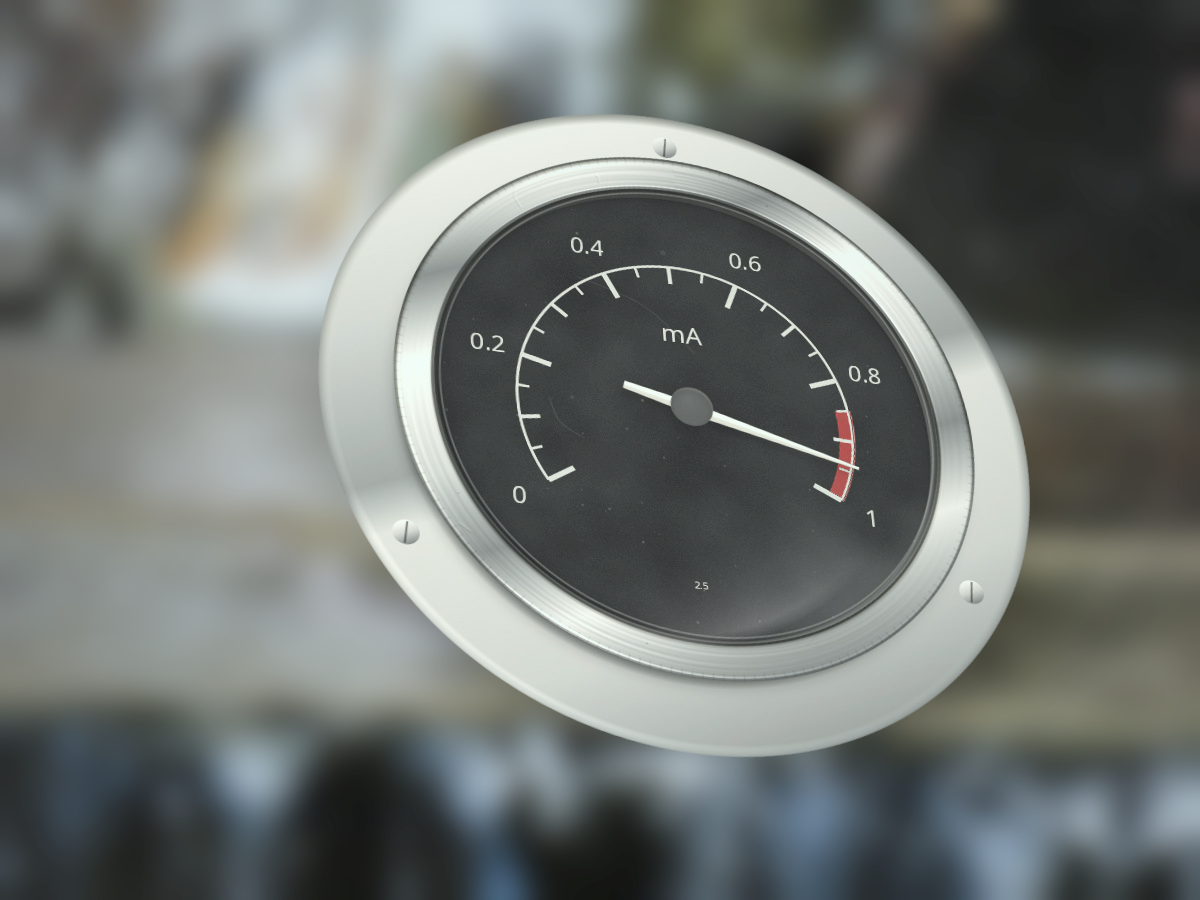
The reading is 0.95 mA
